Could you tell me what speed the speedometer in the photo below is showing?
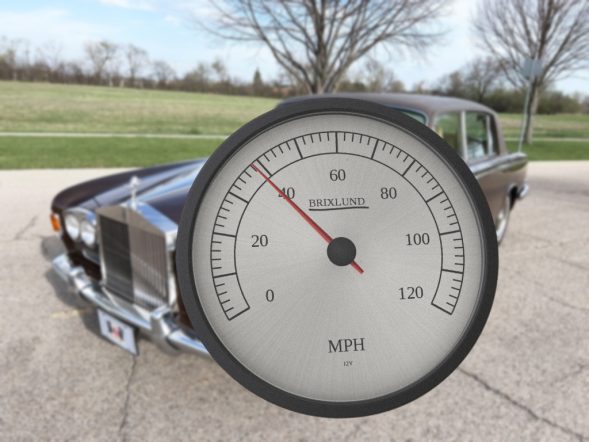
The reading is 38 mph
